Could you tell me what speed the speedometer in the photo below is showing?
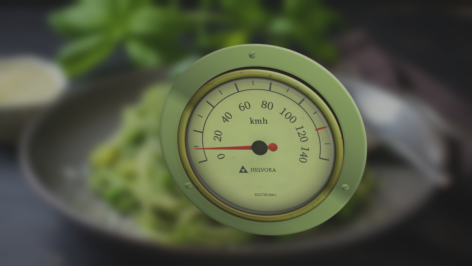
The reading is 10 km/h
